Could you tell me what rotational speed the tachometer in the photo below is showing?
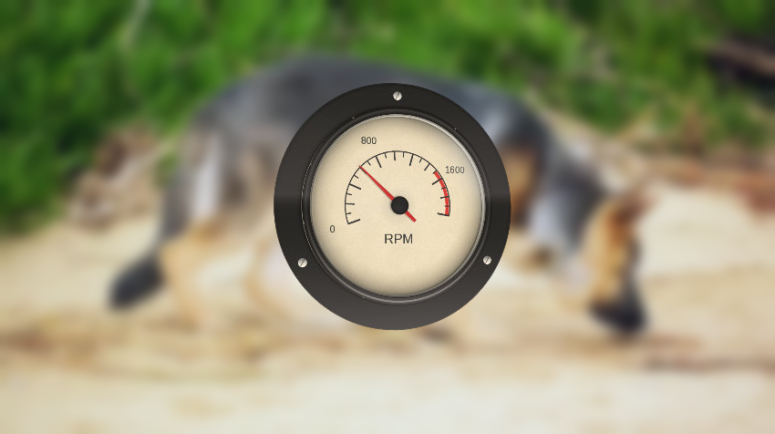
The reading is 600 rpm
